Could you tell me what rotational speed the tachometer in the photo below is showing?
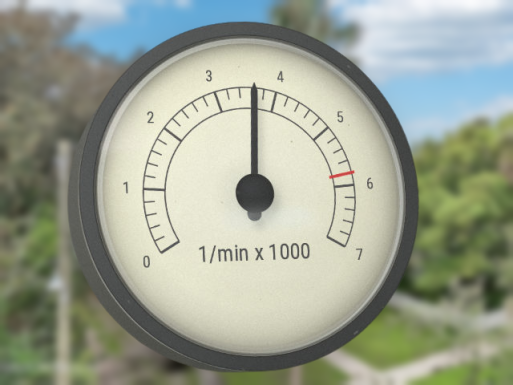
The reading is 3600 rpm
